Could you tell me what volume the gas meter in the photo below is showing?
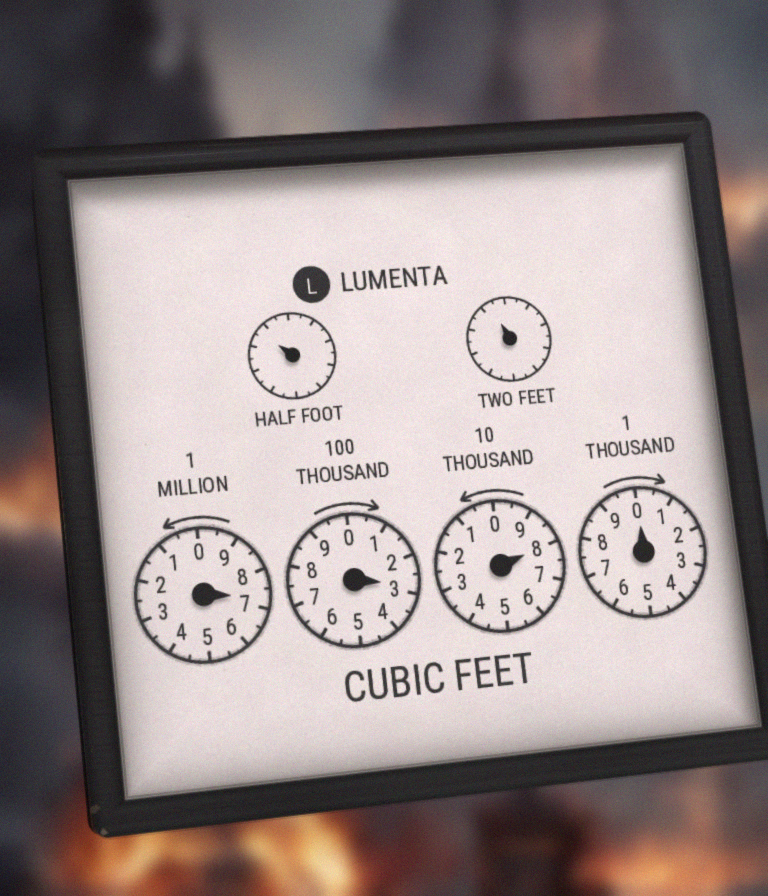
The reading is 728000 ft³
